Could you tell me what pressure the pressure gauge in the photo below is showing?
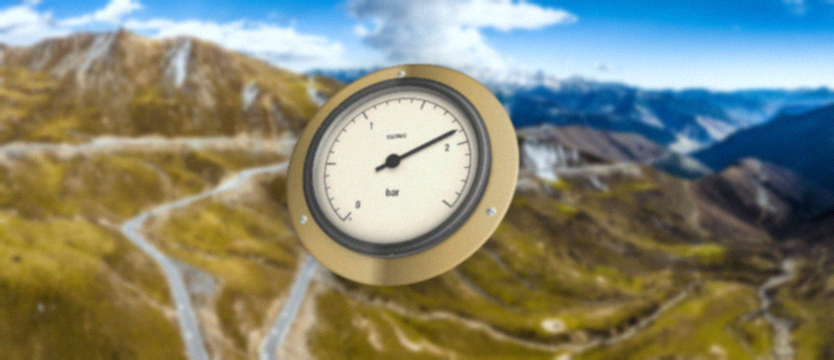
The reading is 1.9 bar
